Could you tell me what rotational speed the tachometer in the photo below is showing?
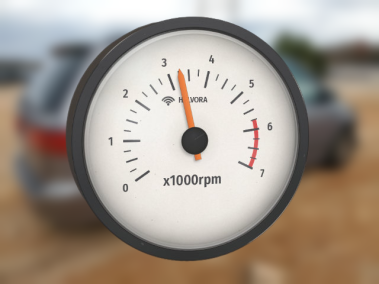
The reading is 3250 rpm
